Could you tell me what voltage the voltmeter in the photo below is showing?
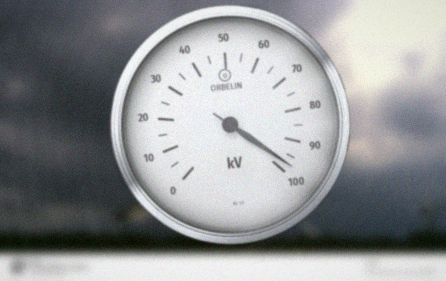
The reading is 97.5 kV
